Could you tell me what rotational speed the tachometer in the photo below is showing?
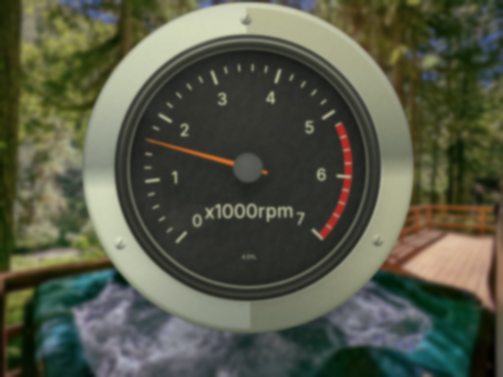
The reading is 1600 rpm
